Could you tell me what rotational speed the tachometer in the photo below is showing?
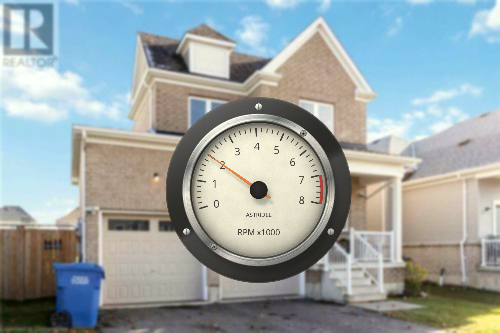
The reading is 2000 rpm
